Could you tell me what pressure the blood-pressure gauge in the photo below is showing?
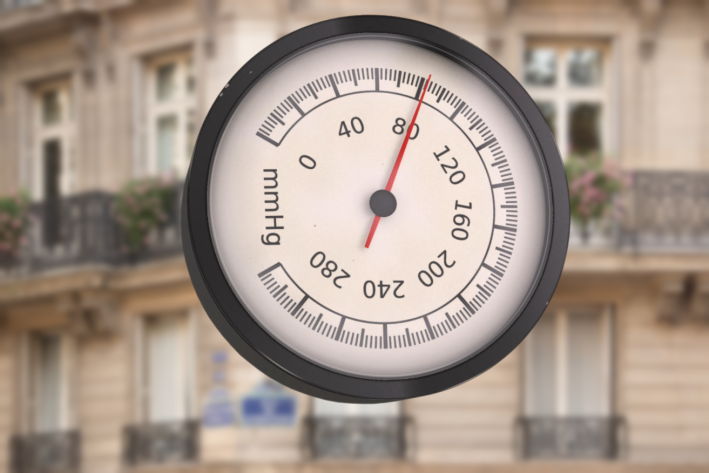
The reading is 82 mmHg
